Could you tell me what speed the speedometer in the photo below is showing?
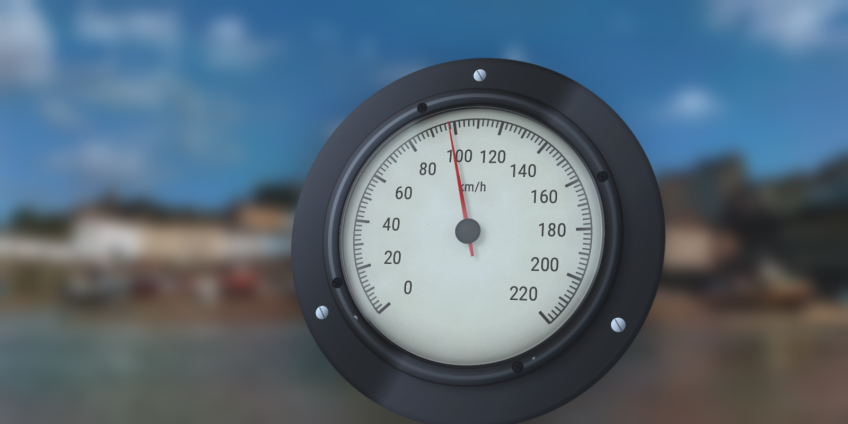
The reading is 98 km/h
